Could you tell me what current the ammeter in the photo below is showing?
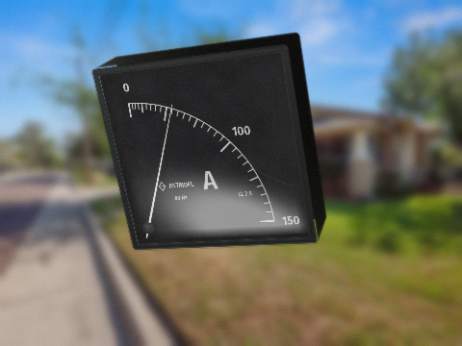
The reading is 55 A
